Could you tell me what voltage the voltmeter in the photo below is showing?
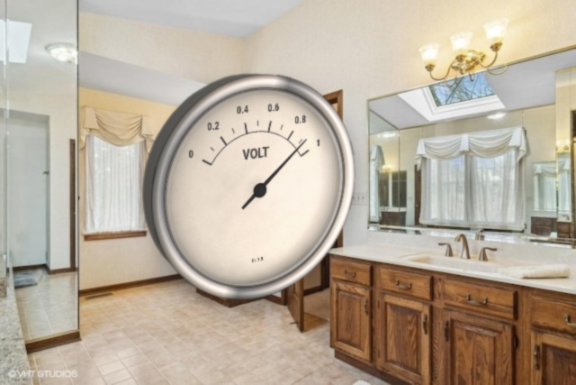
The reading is 0.9 V
